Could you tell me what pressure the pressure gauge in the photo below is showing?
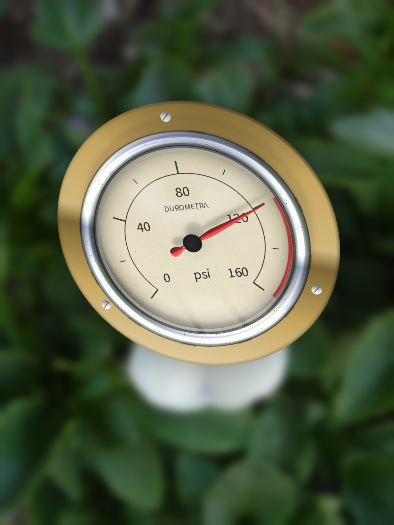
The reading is 120 psi
